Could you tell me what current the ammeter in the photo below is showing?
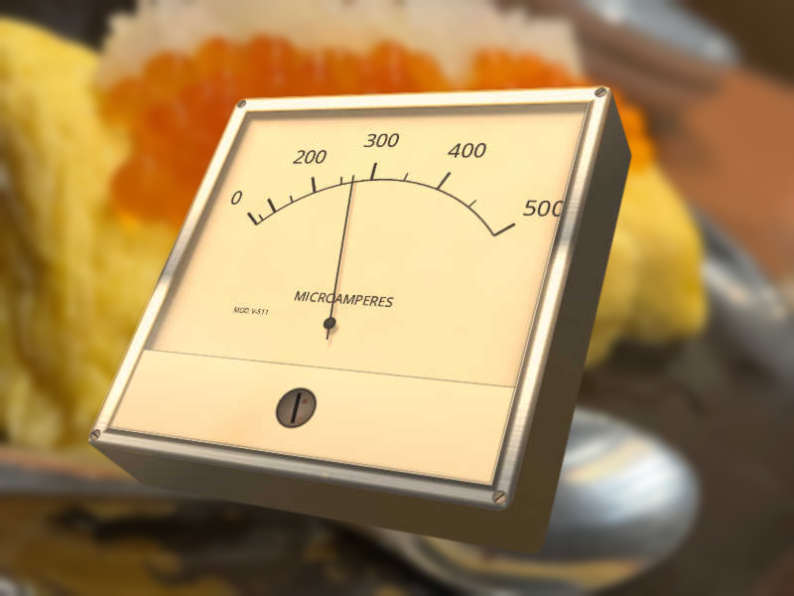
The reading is 275 µA
